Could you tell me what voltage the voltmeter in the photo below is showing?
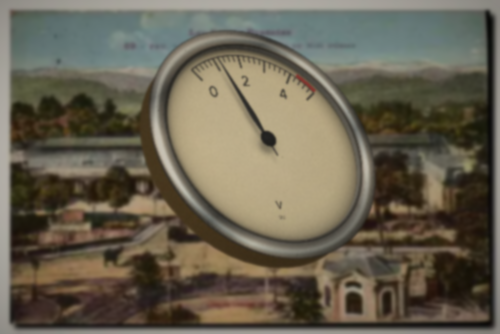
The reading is 1 V
